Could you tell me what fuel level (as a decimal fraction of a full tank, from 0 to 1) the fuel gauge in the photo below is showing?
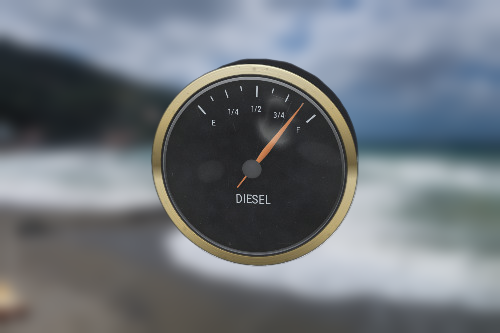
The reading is 0.875
